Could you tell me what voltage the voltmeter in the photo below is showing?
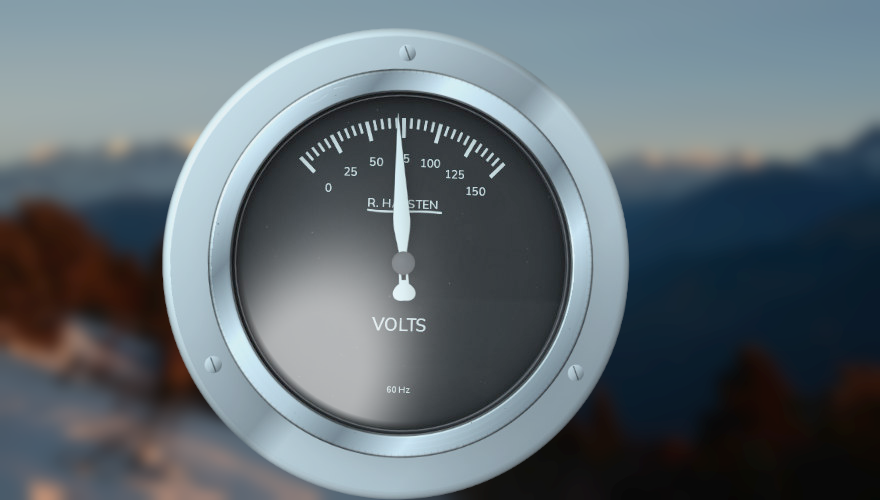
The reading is 70 V
